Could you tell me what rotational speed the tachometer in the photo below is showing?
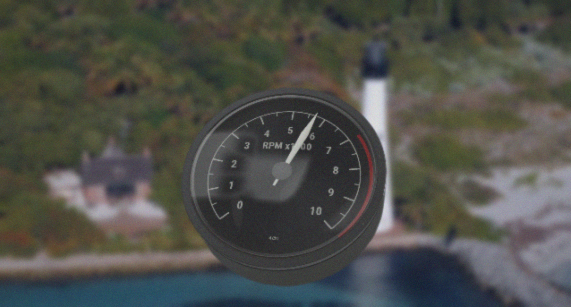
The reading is 5750 rpm
